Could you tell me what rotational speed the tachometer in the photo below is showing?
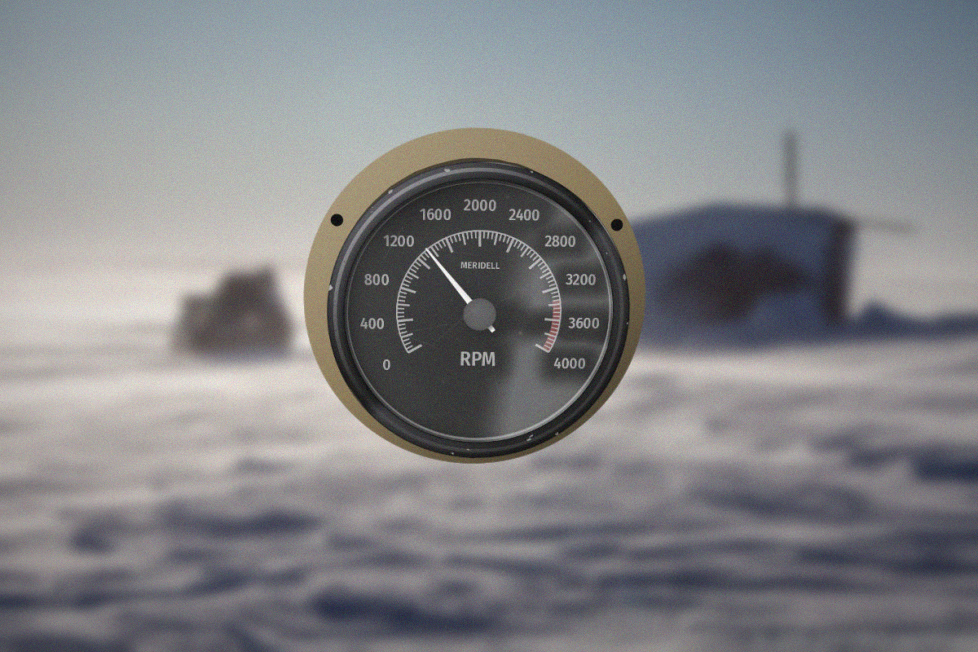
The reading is 1350 rpm
